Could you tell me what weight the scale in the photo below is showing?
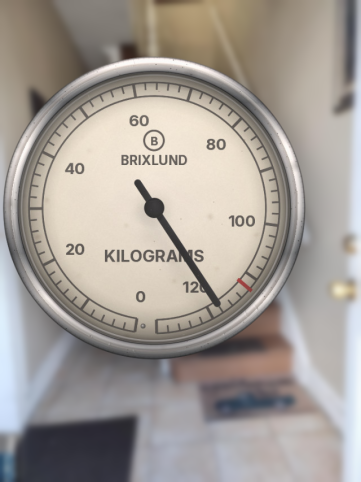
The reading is 118 kg
